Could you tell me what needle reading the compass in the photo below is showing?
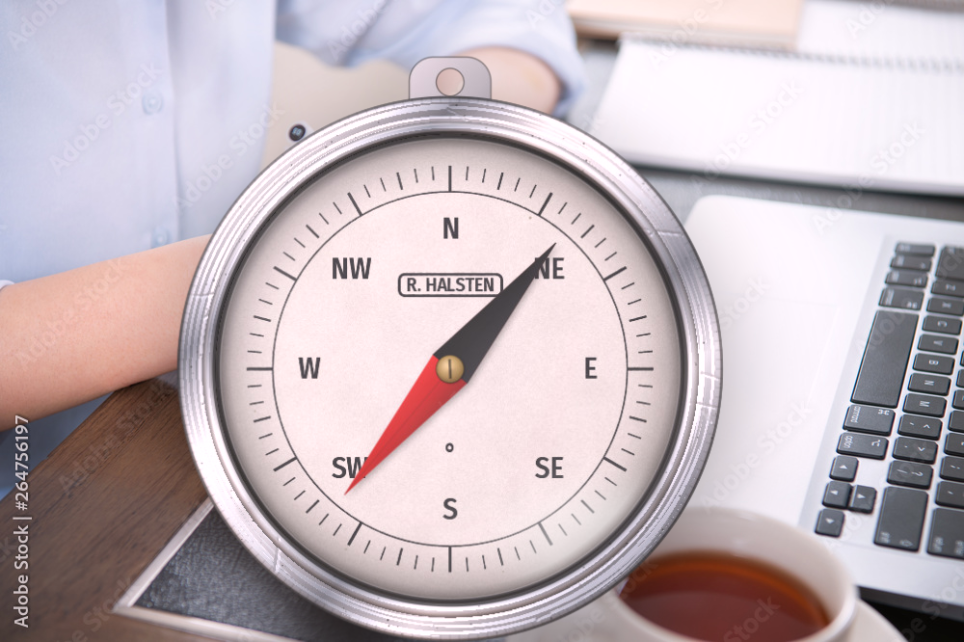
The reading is 220 °
